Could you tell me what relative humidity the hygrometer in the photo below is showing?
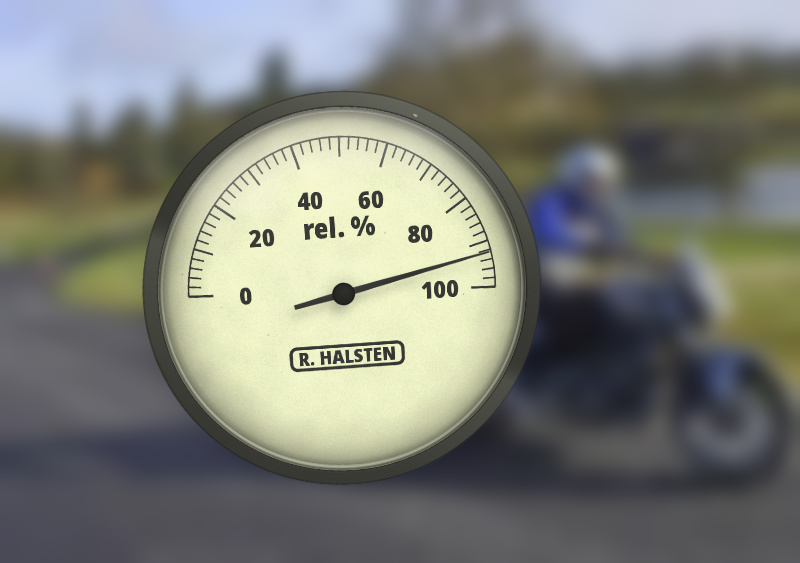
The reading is 92 %
